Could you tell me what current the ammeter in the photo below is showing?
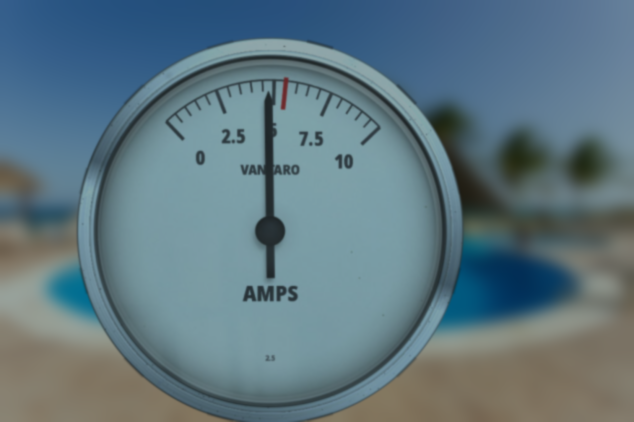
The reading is 4.75 A
